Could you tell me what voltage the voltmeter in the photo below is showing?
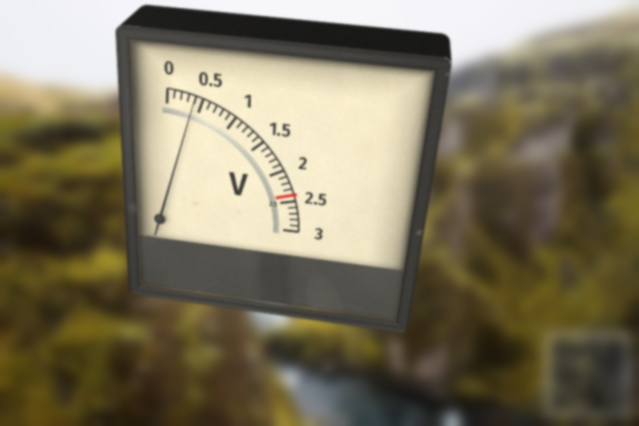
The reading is 0.4 V
